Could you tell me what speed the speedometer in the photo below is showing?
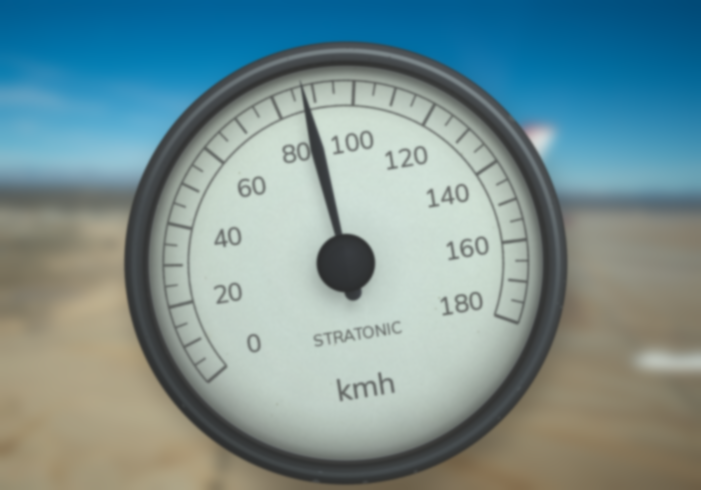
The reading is 87.5 km/h
